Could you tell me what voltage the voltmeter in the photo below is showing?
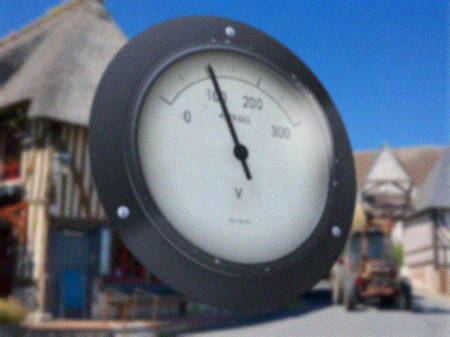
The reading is 100 V
